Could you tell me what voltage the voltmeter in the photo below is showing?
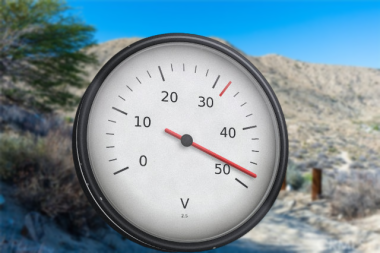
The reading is 48 V
